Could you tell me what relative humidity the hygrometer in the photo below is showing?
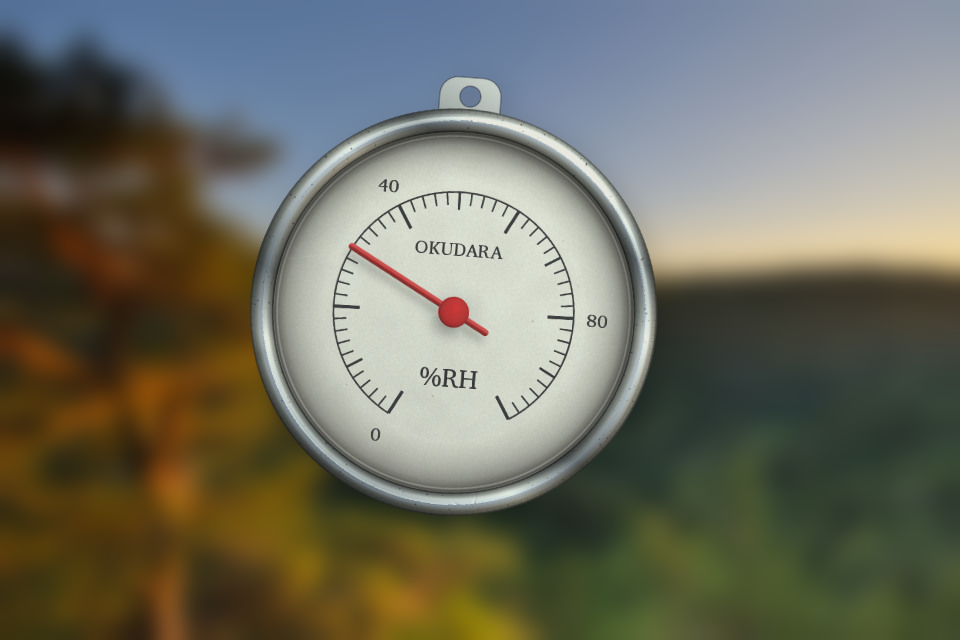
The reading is 30 %
